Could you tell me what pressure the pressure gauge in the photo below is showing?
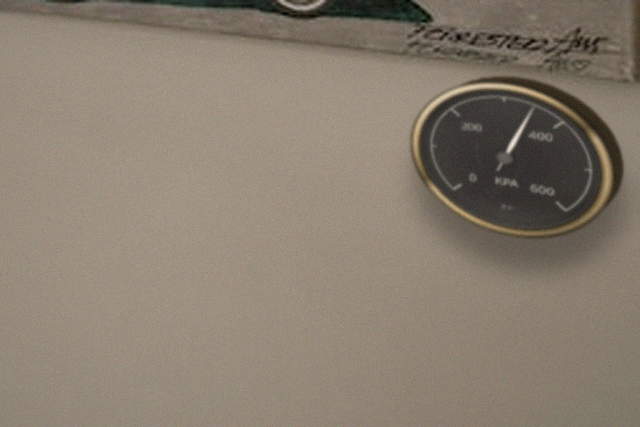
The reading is 350 kPa
